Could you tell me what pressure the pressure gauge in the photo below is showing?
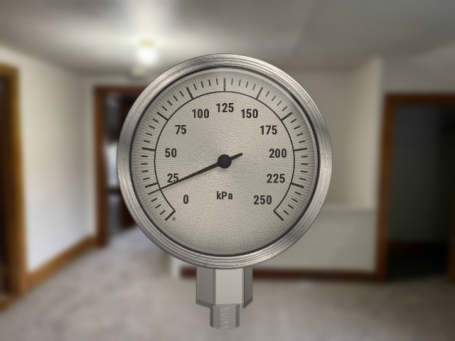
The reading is 20 kPa
